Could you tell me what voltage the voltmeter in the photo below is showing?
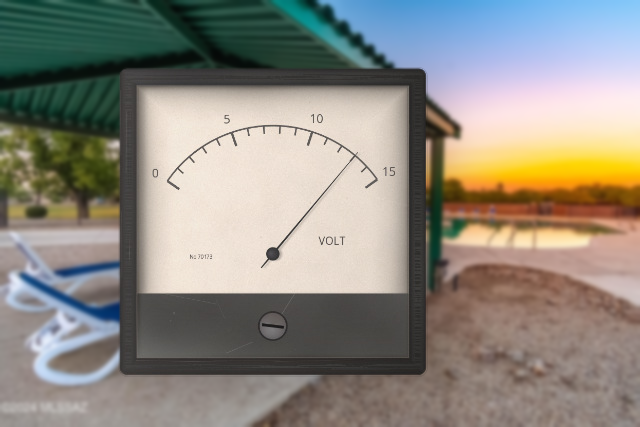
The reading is 13 V
